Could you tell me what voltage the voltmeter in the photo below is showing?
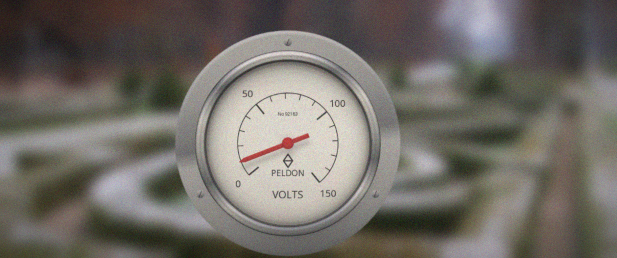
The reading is 10 V
